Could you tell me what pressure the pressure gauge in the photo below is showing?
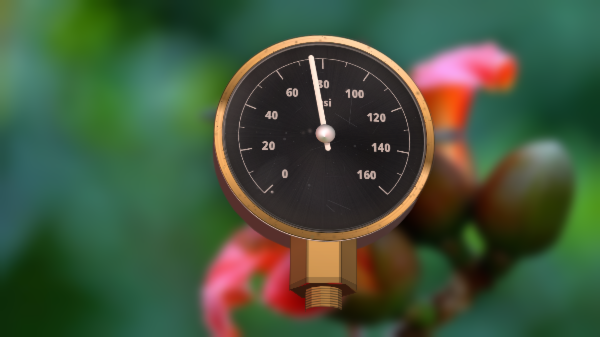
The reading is 75 psi
